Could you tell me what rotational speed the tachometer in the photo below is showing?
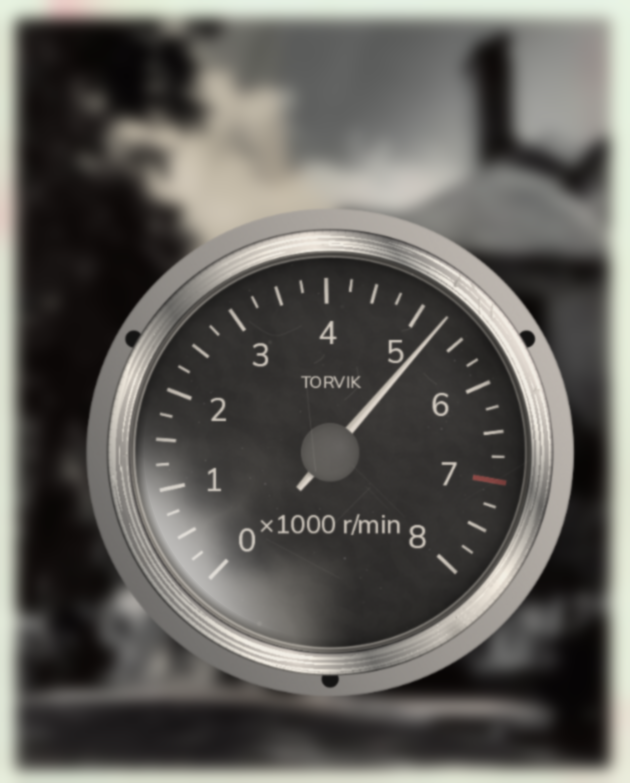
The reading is 5250 rpm
